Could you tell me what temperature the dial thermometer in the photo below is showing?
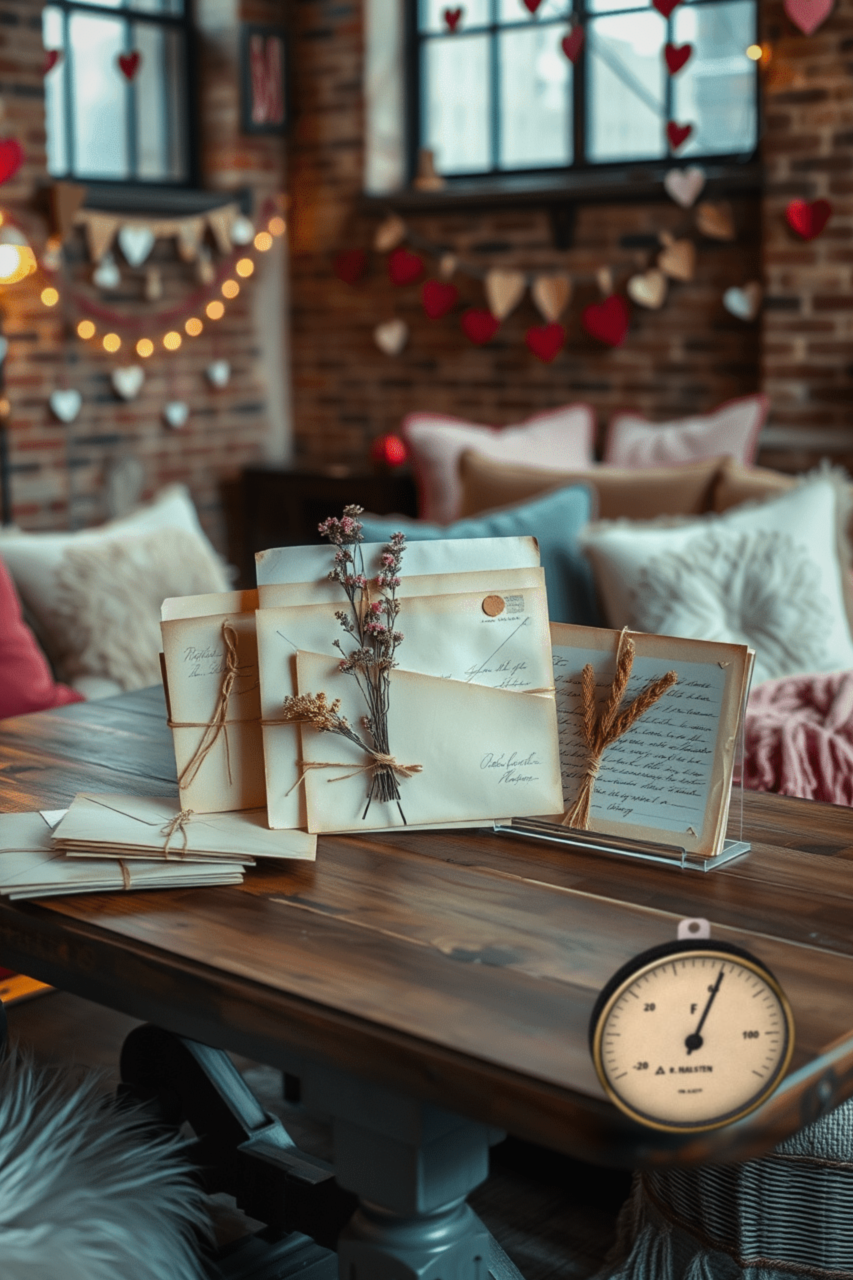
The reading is 60 °F
